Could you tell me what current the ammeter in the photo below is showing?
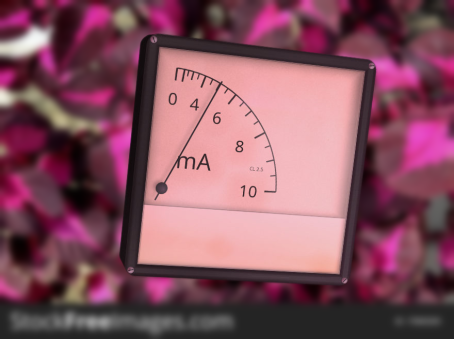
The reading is 5 mA
